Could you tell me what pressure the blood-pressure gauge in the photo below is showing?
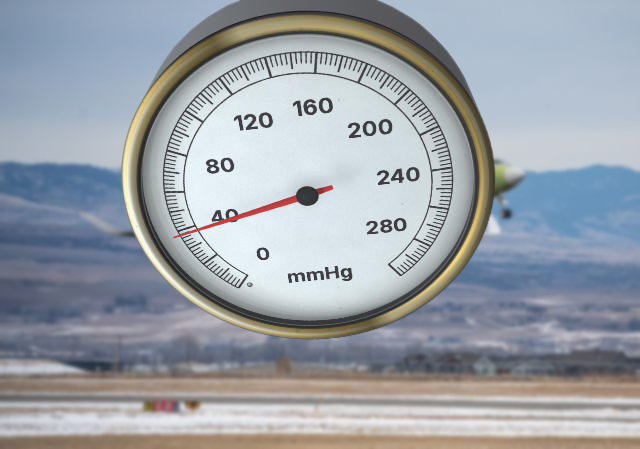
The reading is 40 mmHg
